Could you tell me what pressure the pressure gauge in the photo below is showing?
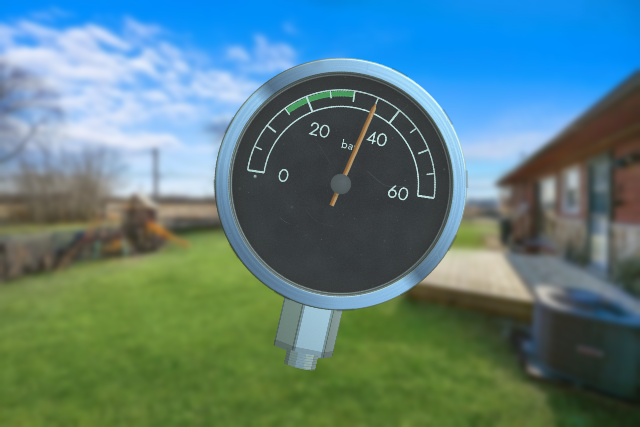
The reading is 35 bar
